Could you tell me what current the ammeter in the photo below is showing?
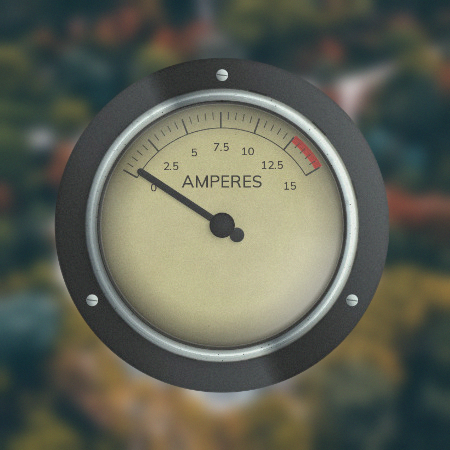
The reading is 0.5 A
